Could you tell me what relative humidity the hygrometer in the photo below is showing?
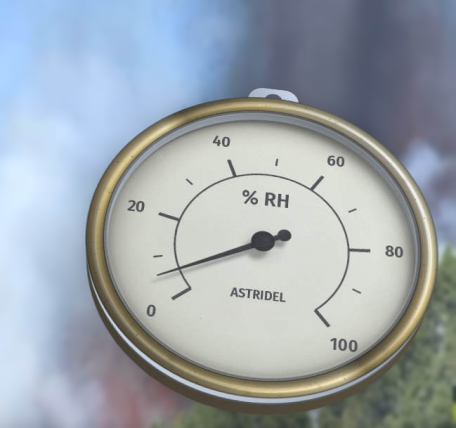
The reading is 5 %
